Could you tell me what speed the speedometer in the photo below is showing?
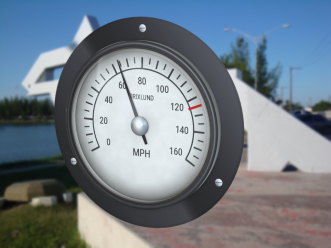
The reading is 65 mph
